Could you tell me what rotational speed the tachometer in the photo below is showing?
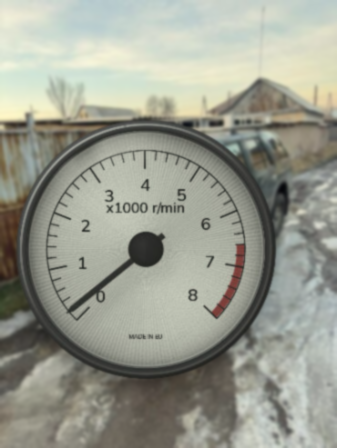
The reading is 200 rpm
